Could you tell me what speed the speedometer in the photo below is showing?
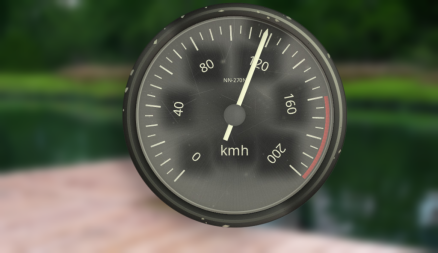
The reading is 117.5 km/h
